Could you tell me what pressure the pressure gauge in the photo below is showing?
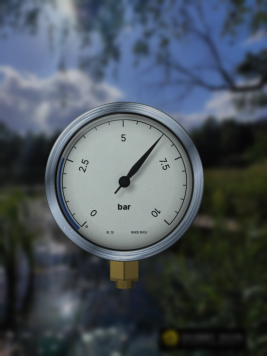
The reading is 6.5 bar
